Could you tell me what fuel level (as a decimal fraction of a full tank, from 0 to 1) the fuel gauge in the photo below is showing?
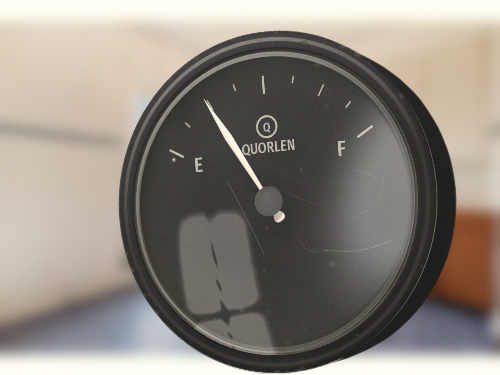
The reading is 0.25
